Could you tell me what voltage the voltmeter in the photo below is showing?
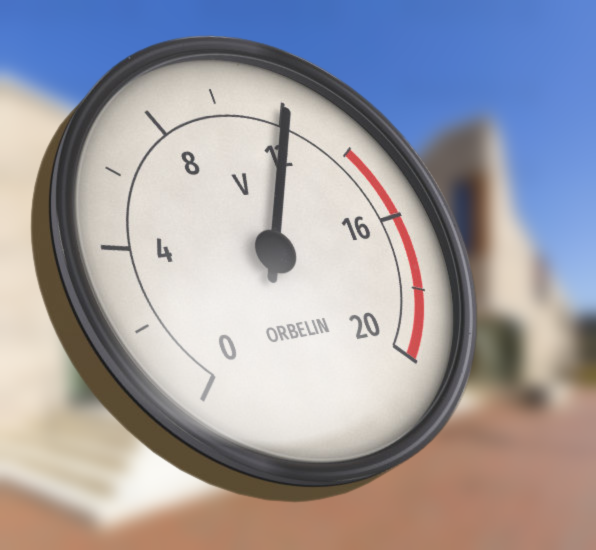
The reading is 12 V
